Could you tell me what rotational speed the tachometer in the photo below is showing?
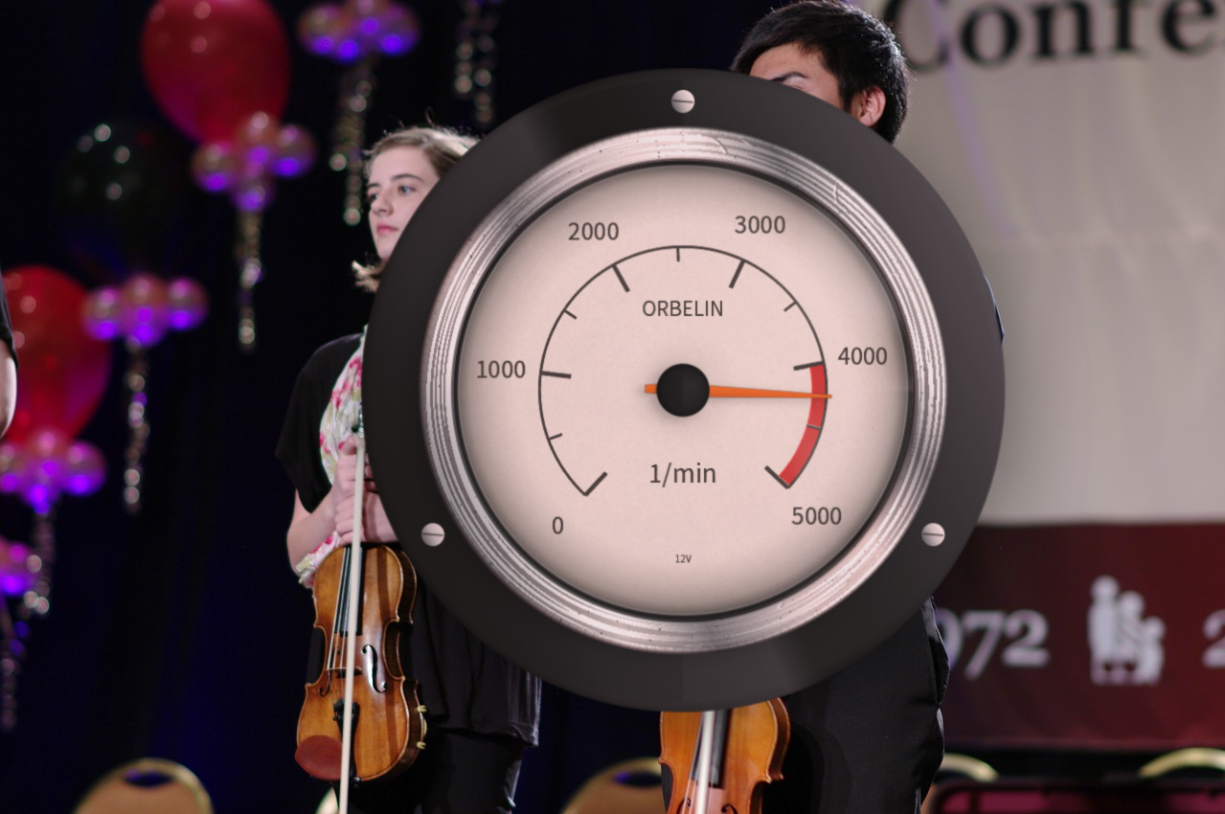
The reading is 4250 rpm
